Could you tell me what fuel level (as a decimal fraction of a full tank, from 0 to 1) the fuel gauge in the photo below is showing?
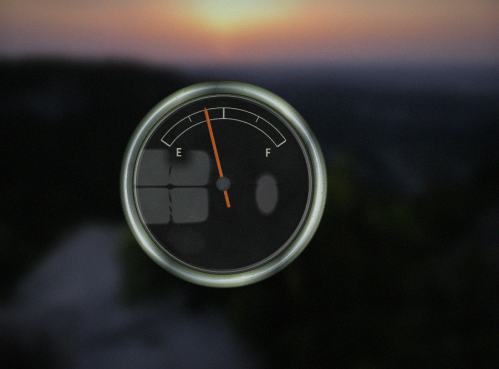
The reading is 0.375
